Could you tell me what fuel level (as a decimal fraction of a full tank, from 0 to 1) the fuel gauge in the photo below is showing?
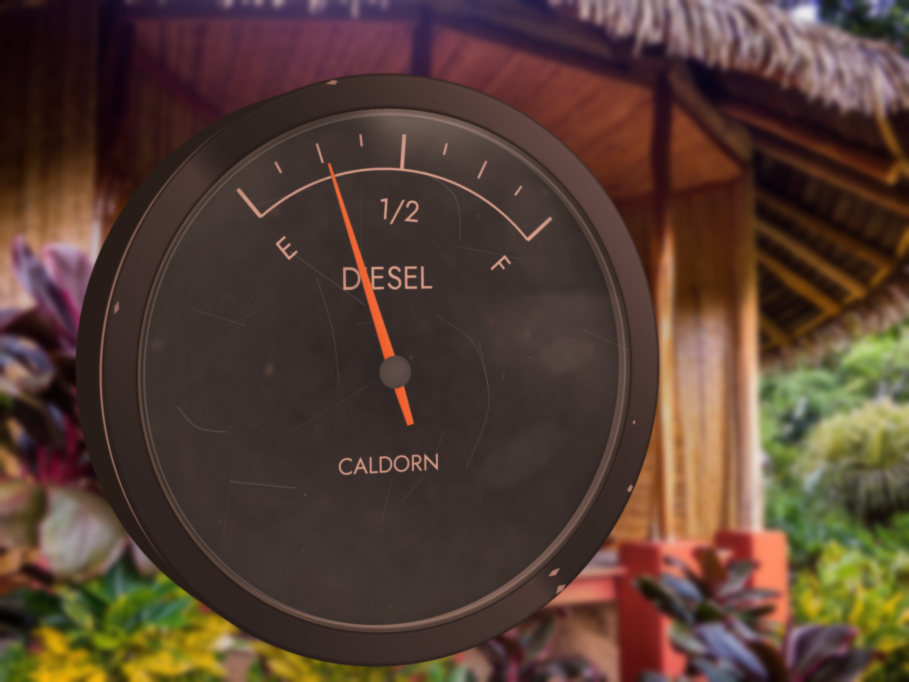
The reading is 0.25
